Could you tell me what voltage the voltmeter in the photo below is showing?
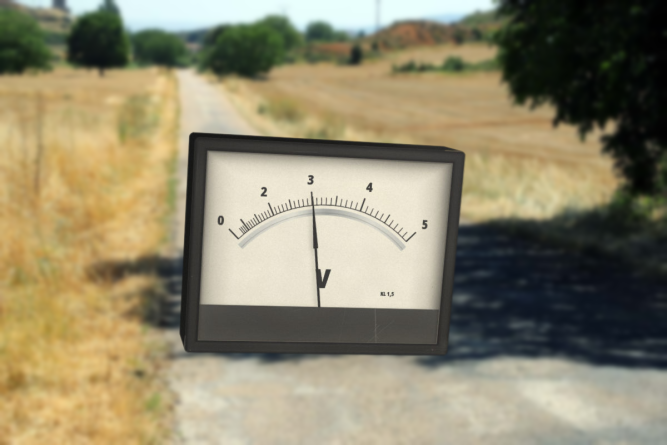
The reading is 3 V
